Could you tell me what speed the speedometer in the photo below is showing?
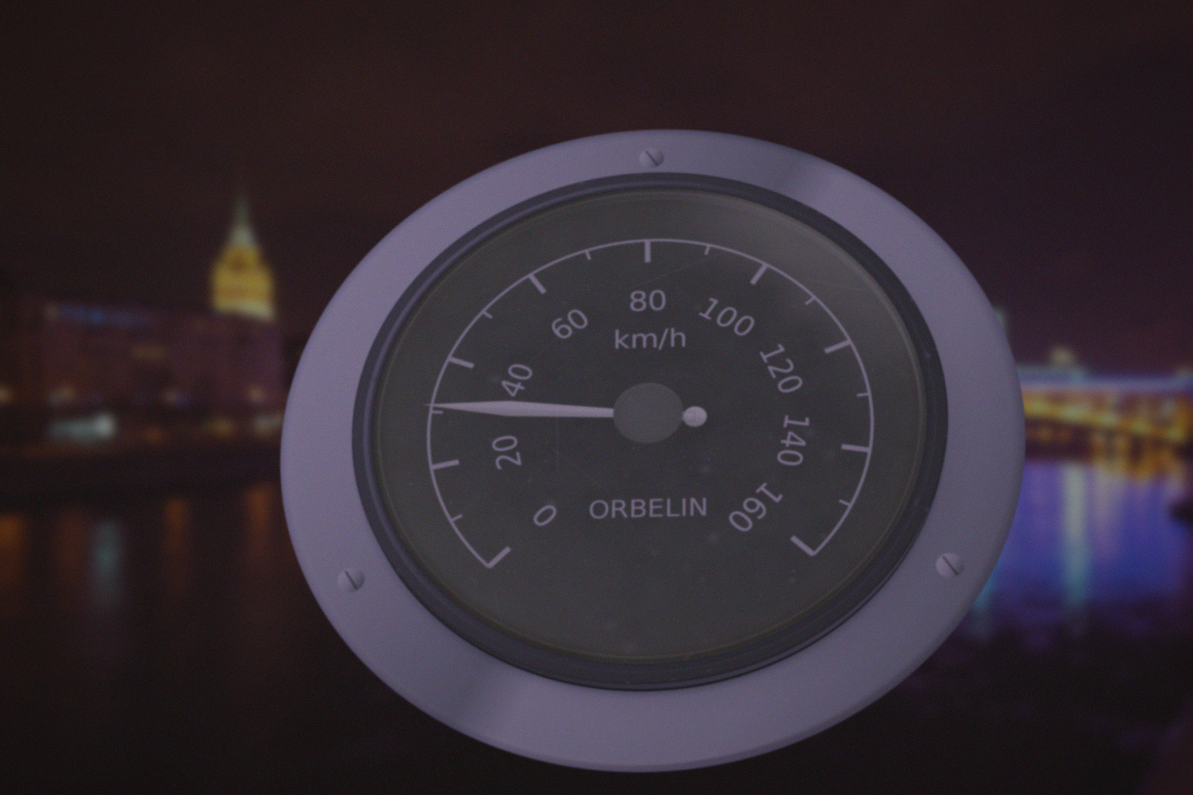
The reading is 30 km/h
